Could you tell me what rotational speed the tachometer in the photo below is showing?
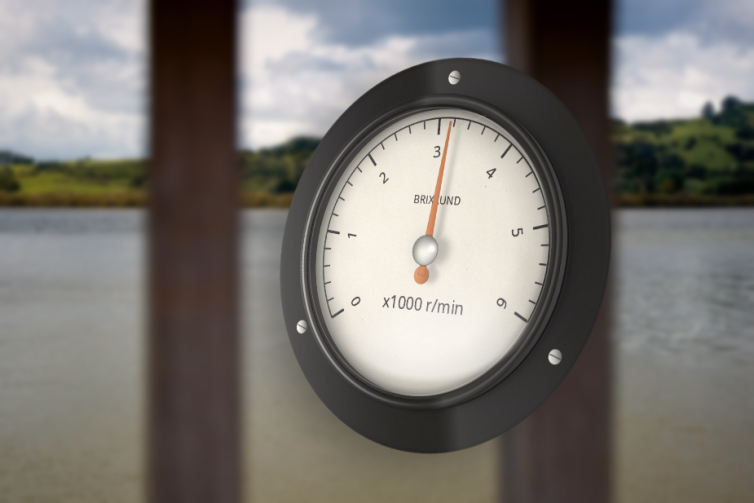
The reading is 3200 rpm
